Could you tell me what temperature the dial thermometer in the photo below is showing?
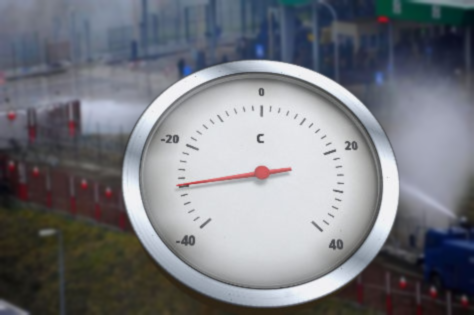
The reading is -30 °C
